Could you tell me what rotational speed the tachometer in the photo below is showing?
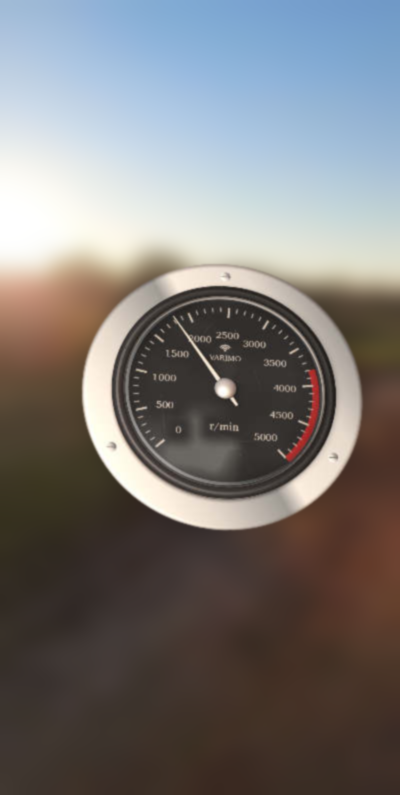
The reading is 1800 rpm
